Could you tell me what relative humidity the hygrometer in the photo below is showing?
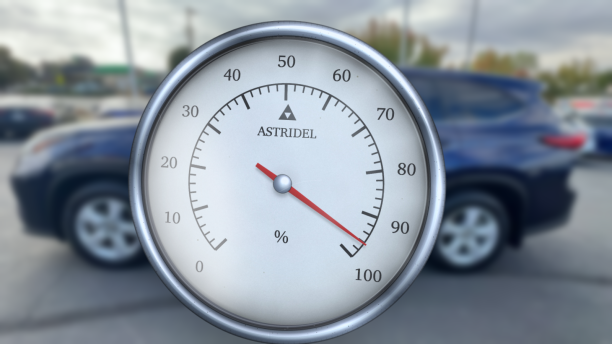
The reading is 96 %
